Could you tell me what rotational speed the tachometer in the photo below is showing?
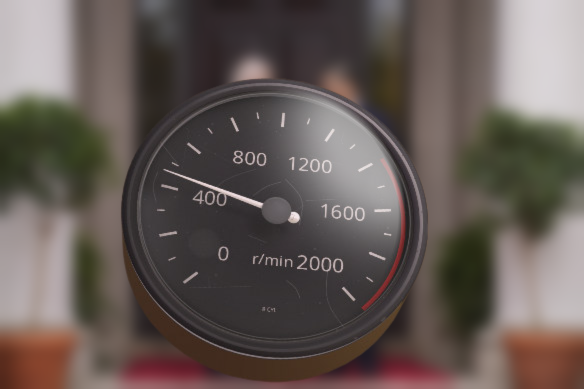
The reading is 450 rpm
